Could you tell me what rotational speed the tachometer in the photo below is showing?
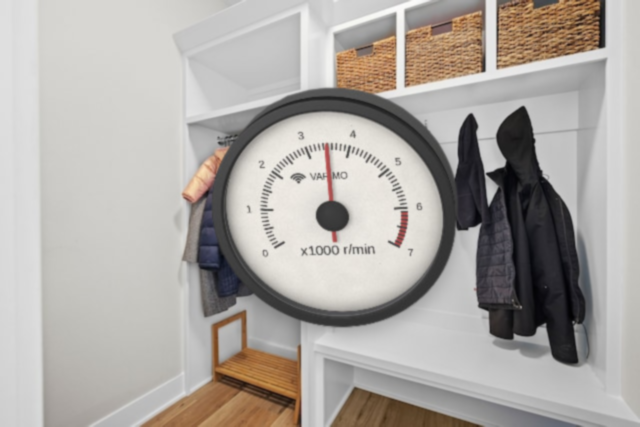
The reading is 3500 rpm
